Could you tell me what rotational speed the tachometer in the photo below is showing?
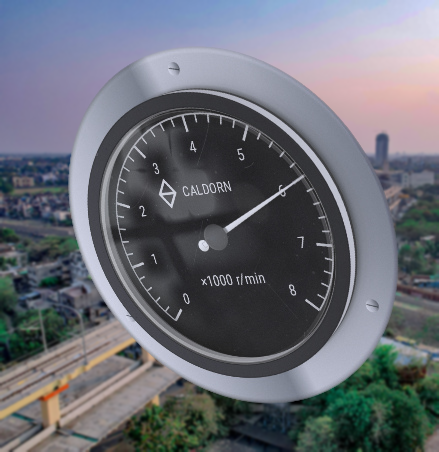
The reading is 6000 rpm
